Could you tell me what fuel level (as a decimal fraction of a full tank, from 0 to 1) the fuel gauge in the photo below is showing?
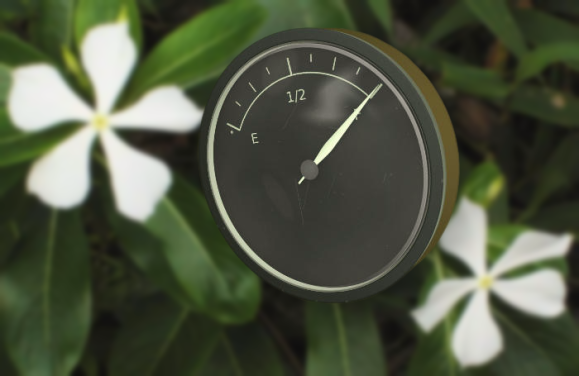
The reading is 1
